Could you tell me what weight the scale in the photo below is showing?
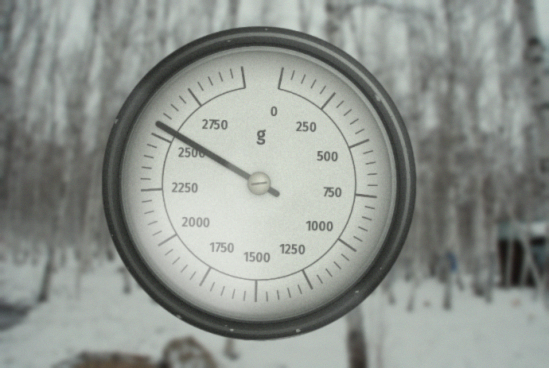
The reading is 2550 g
